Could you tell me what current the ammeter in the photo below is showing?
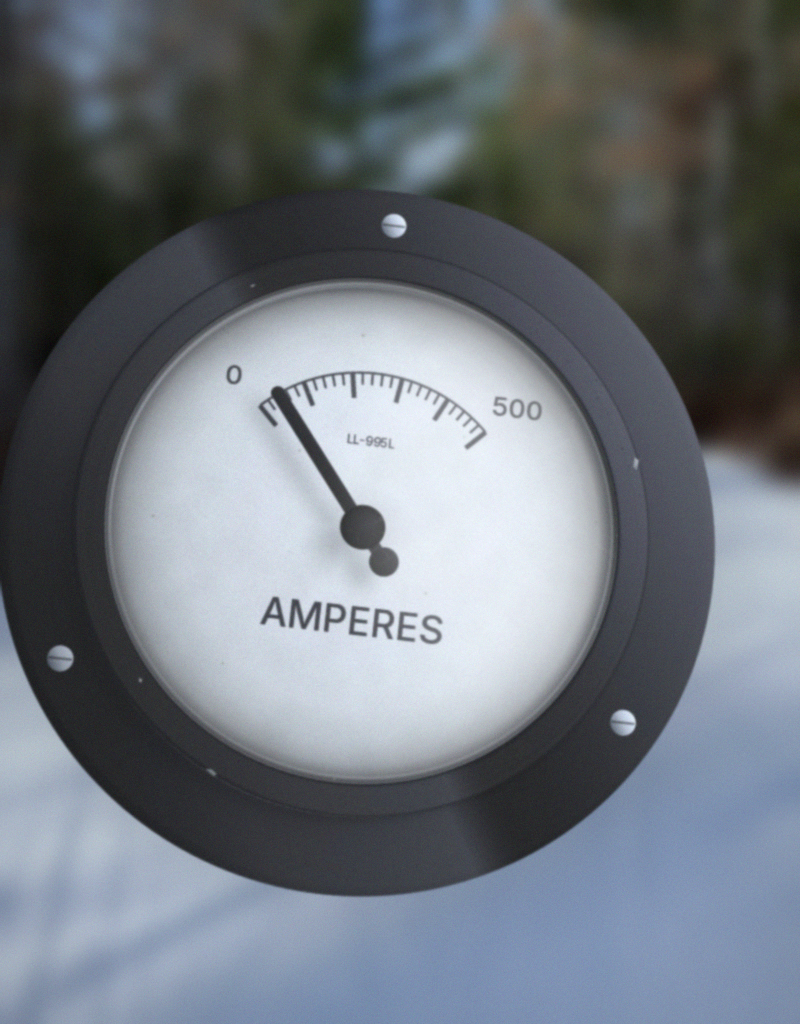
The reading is 40 A
